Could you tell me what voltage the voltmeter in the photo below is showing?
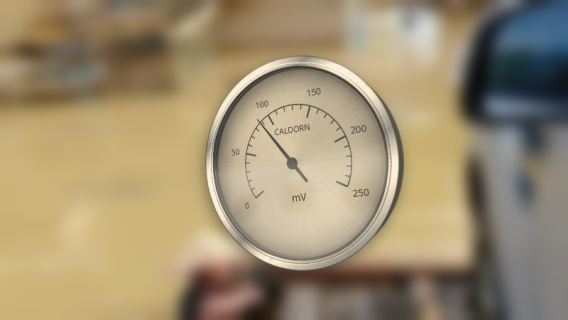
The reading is 90 mV
